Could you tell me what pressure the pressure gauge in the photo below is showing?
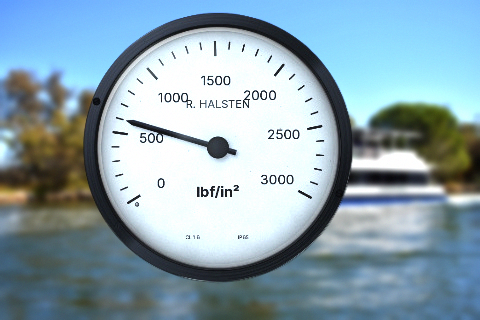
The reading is 600 psi
